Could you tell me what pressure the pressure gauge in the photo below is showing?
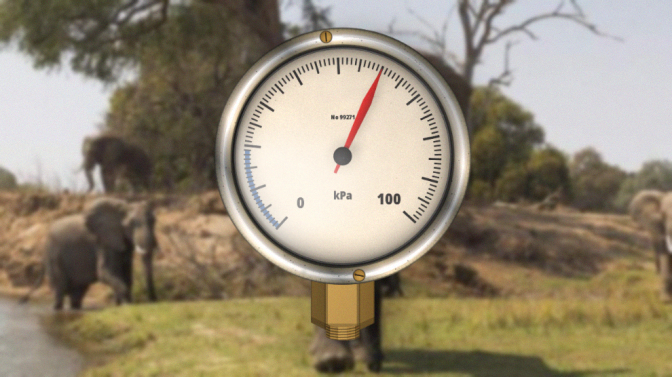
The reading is 60 kPa
